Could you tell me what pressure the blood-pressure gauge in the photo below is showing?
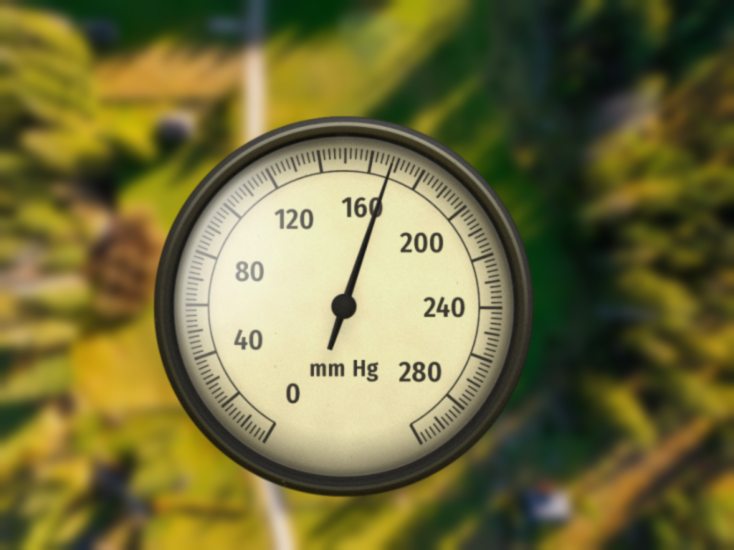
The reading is 168 mmHg
